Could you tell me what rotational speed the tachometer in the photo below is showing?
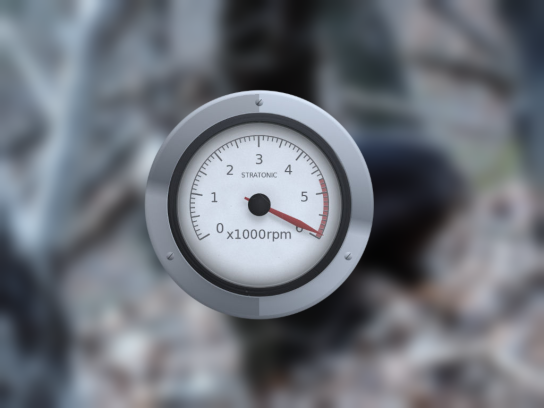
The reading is 5900 rpm
